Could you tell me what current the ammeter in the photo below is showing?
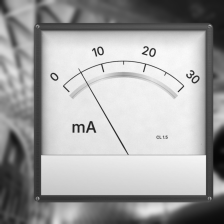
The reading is 5 mA
